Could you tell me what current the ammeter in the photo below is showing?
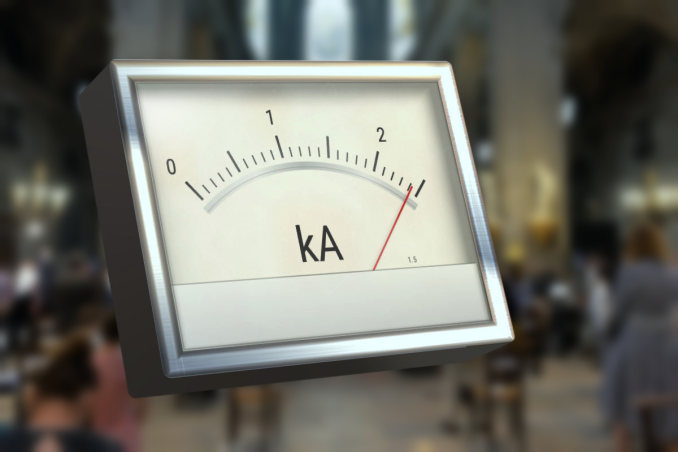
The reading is 2.4 kA
